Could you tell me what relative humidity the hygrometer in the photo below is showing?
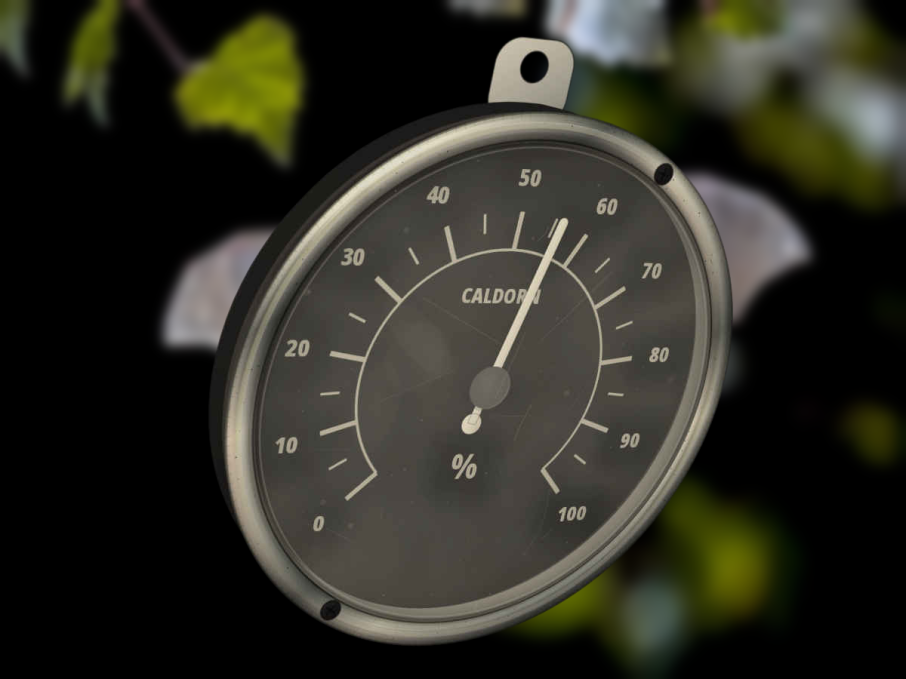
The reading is 55 %
